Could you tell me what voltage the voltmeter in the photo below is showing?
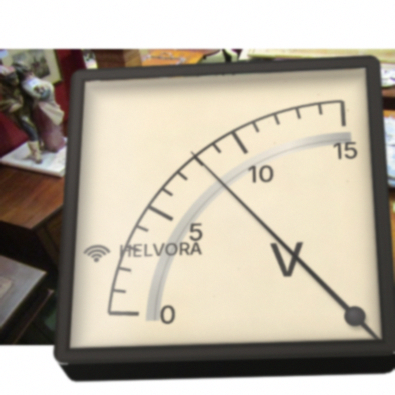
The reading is 8 V
